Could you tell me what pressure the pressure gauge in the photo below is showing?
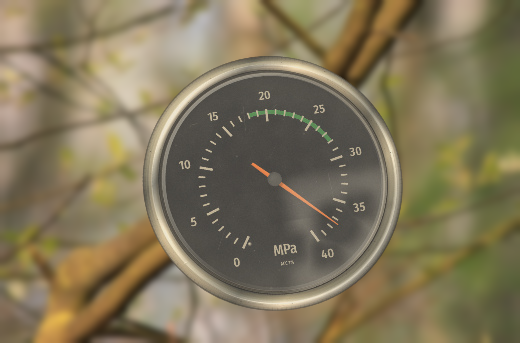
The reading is 37.5 MPa
